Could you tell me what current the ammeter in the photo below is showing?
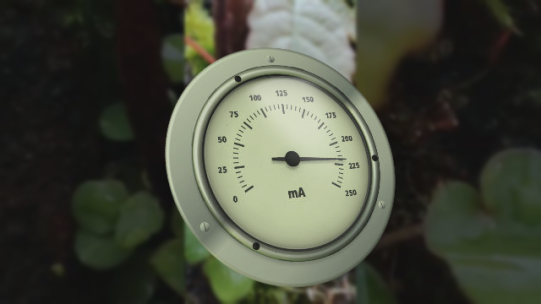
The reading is 220 mA
